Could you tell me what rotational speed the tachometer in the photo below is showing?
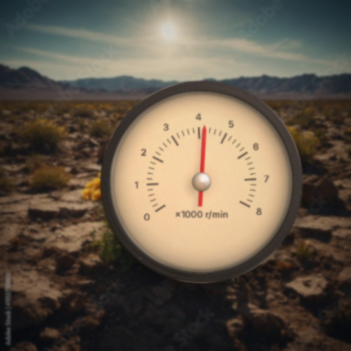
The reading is 4200 rpm
